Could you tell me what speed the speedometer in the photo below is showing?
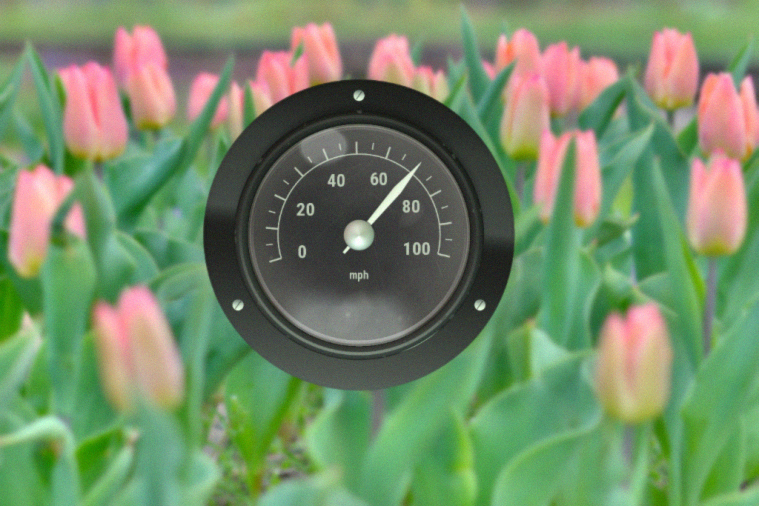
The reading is 70 mph
